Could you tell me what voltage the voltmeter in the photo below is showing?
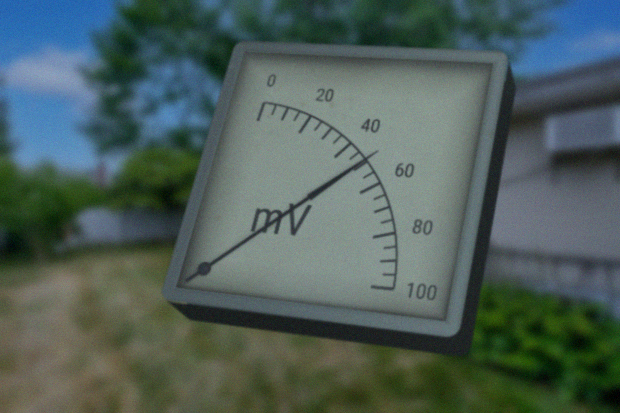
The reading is 50 mV
